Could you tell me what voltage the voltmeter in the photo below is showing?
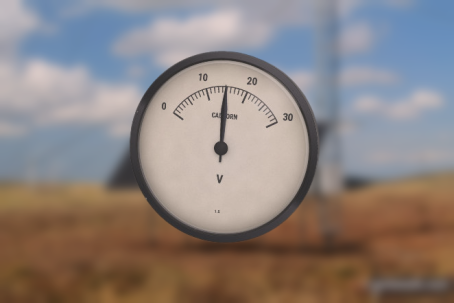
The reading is 15 V
